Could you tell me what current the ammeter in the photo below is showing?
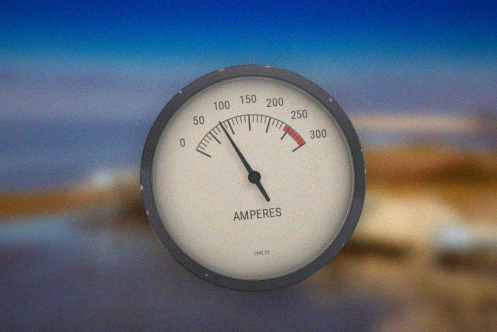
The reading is 80 A
